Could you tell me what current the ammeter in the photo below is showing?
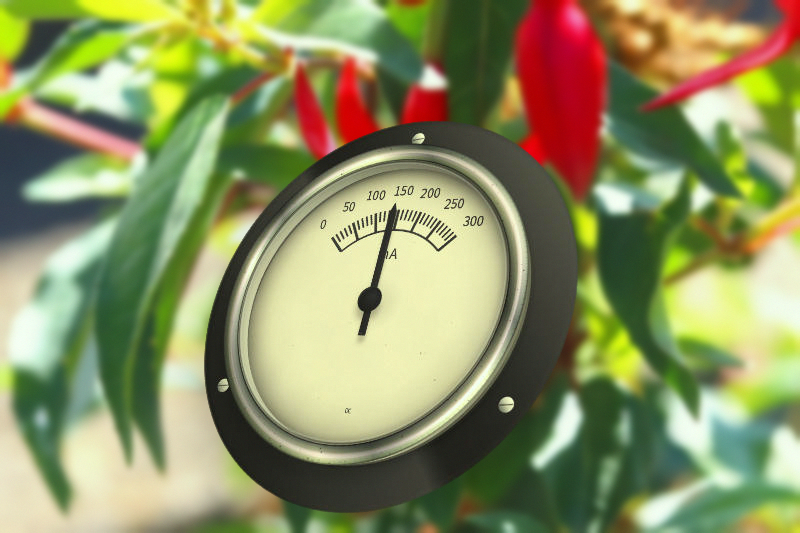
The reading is 150 mA
